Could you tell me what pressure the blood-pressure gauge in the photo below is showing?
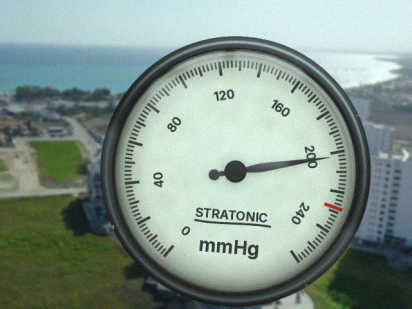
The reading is 202 mmHg
